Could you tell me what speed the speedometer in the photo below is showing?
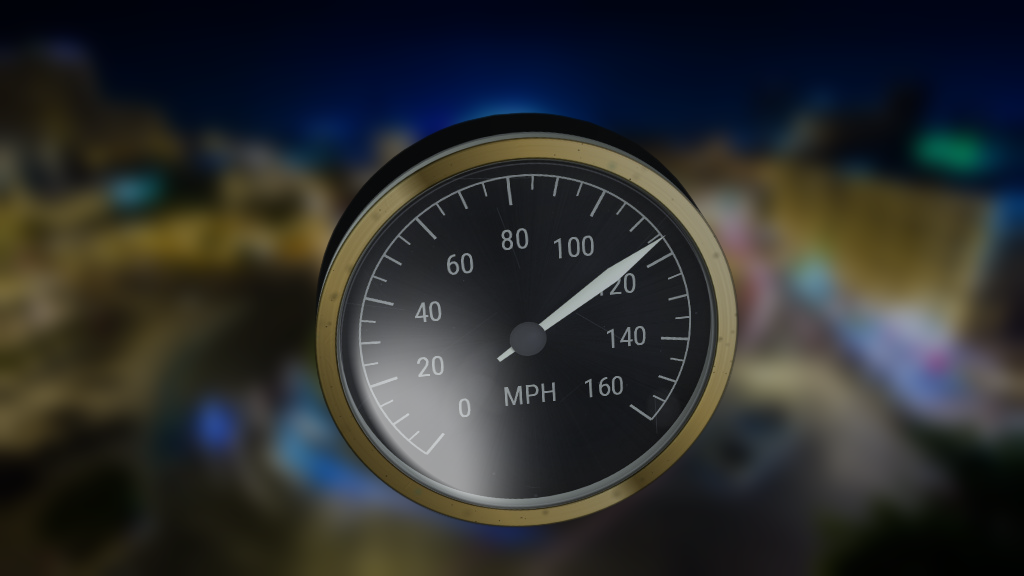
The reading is 115 mph
